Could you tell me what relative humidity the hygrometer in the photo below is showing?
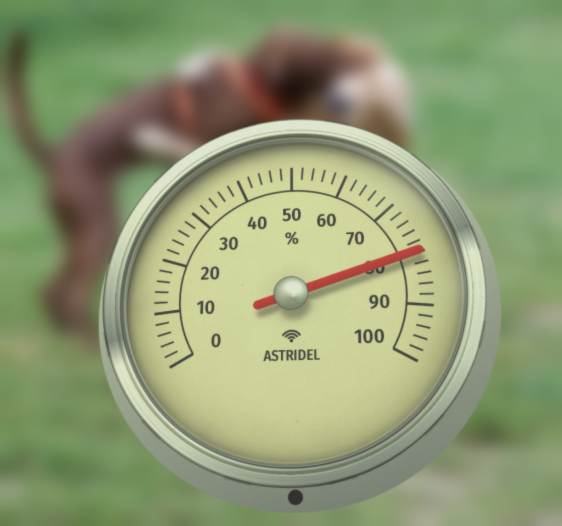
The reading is 80 %
